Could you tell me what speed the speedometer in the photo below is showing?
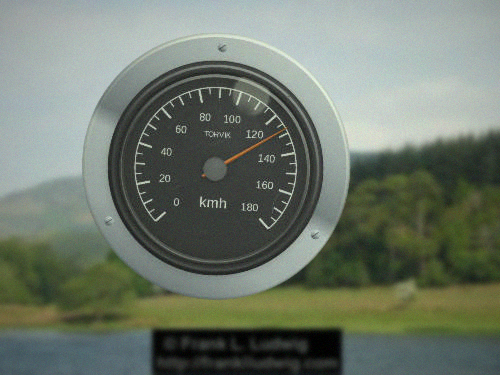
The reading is 127.5 km/h
